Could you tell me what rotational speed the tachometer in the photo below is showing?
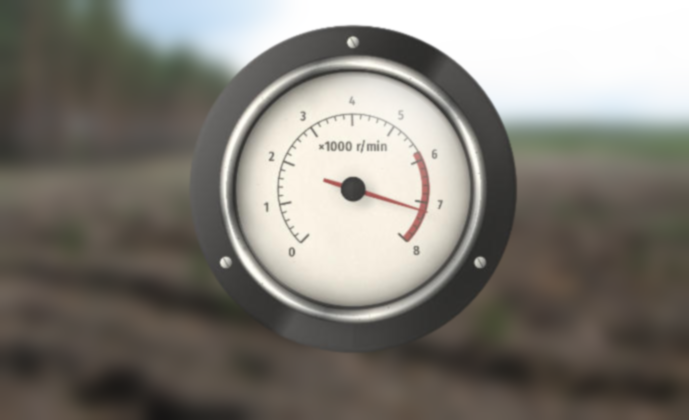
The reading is 7200 rpm
